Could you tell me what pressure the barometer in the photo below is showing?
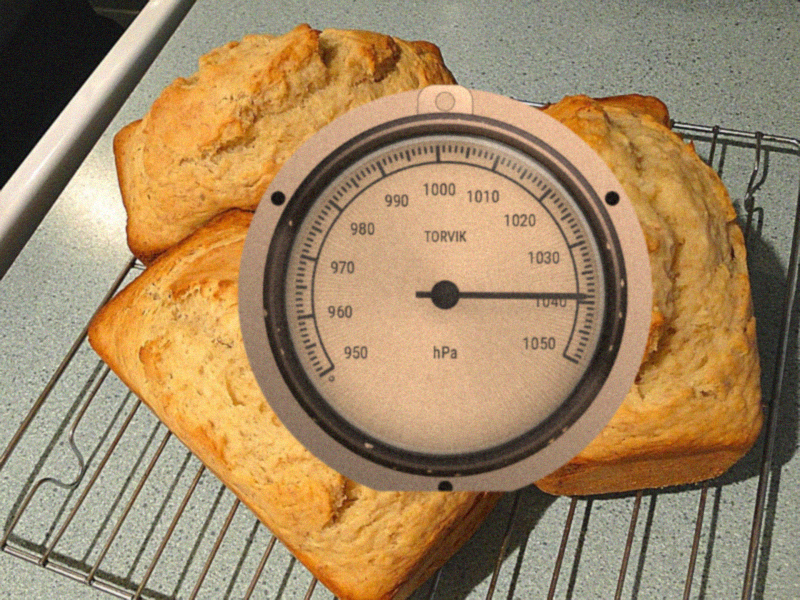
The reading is 1039 hPa
